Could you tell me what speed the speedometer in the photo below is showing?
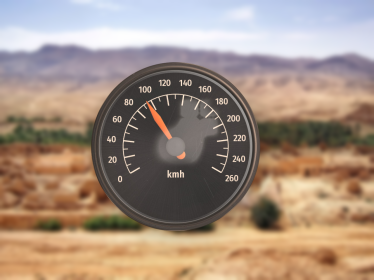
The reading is 95 km/h
